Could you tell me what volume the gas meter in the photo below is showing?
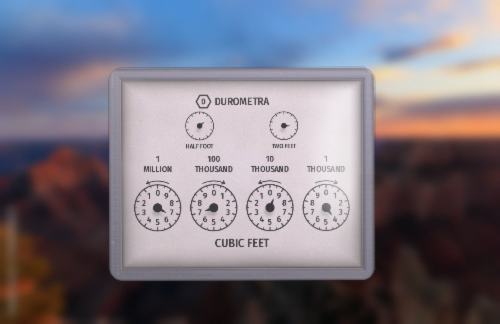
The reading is 669400 ft³
